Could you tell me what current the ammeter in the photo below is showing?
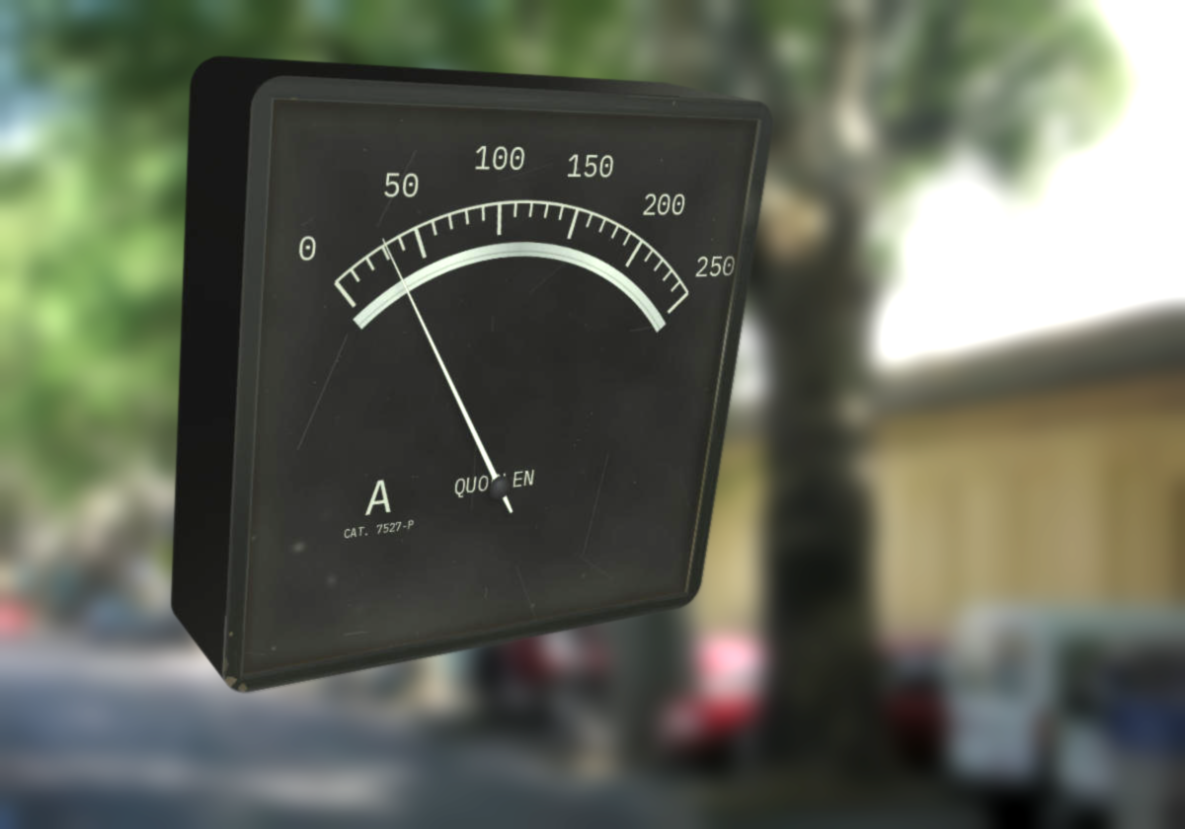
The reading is 30 A
